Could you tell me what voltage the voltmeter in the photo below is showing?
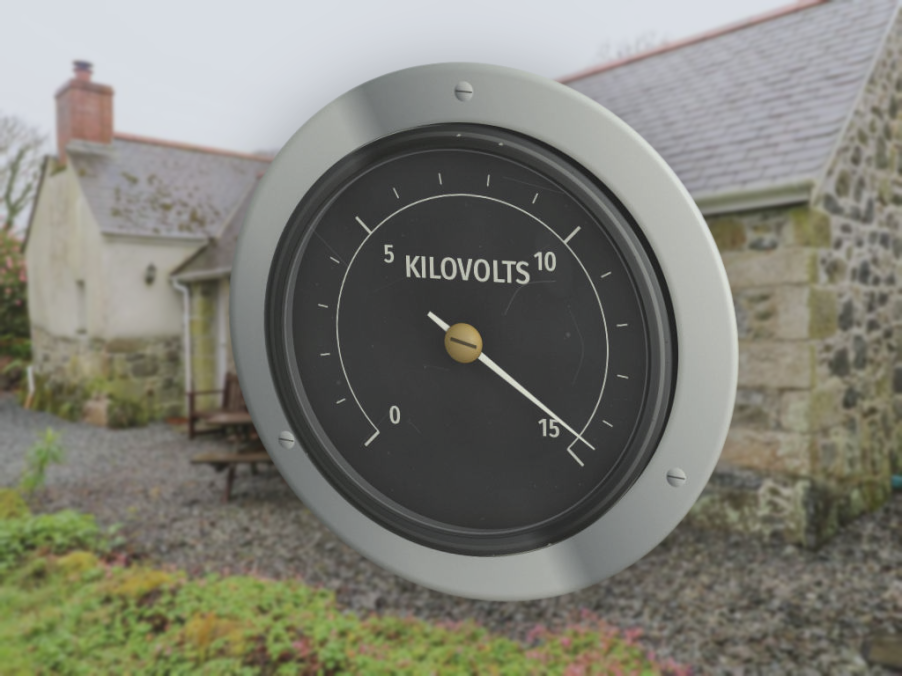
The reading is 14.5 kV
